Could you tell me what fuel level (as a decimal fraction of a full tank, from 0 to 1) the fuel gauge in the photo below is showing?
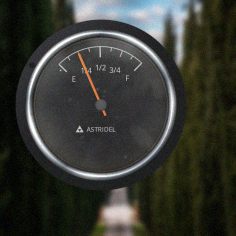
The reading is 0.25
